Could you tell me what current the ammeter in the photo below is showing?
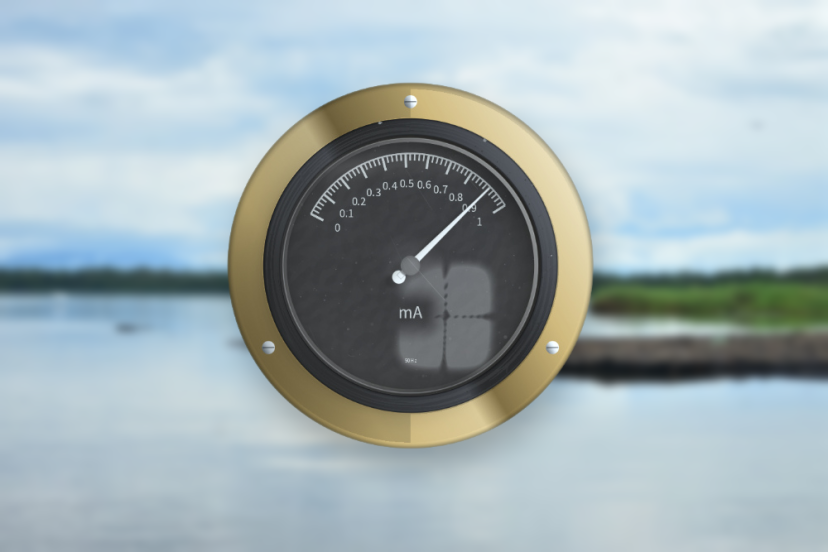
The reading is 0.9 mA
